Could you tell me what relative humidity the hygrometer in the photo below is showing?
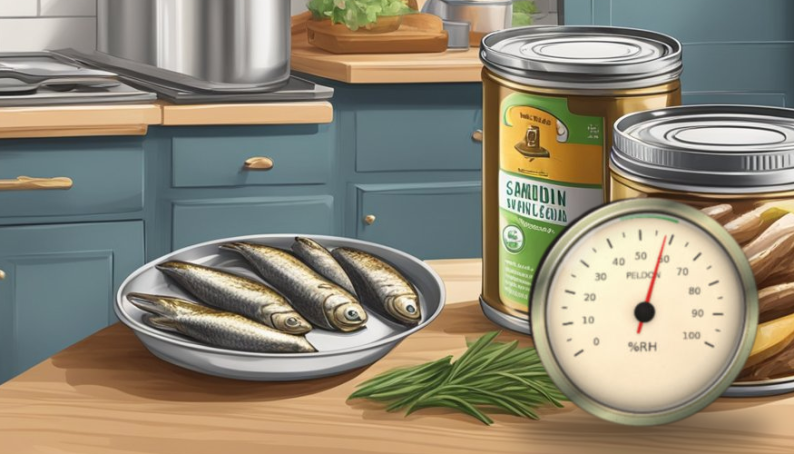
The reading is 57.5 %
